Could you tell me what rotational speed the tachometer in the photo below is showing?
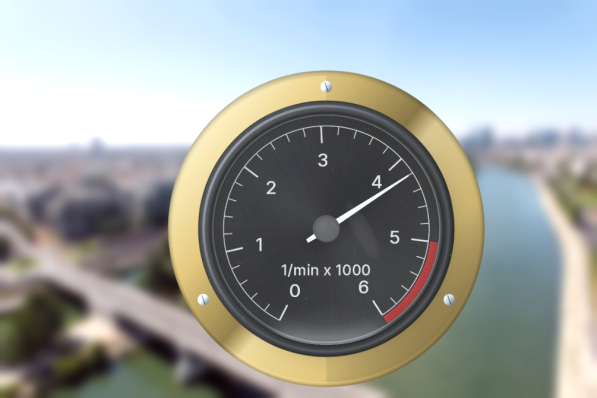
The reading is 4200 rpm
